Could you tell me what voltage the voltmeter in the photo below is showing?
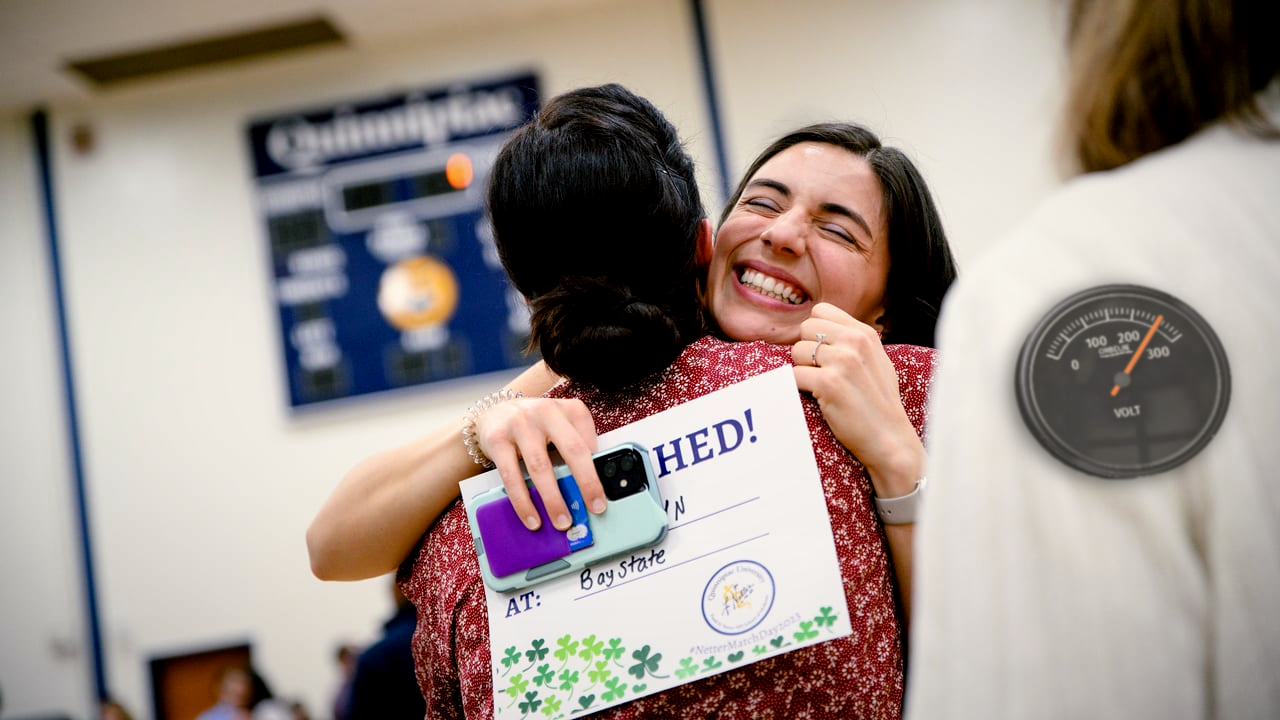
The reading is 250 V
